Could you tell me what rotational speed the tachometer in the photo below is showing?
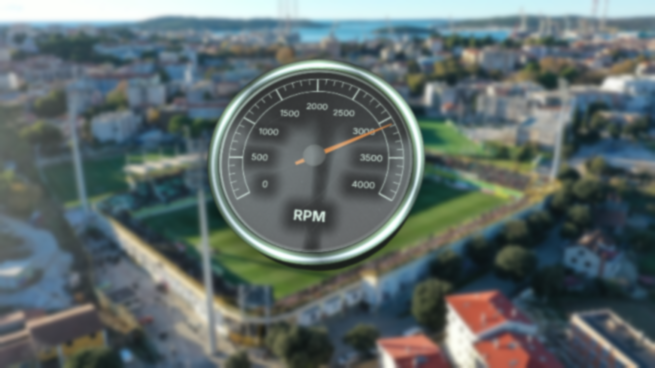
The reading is 3100 rpm
